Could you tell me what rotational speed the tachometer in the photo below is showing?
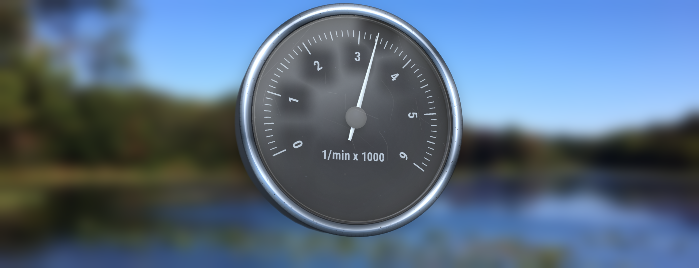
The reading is 3300 rpm
